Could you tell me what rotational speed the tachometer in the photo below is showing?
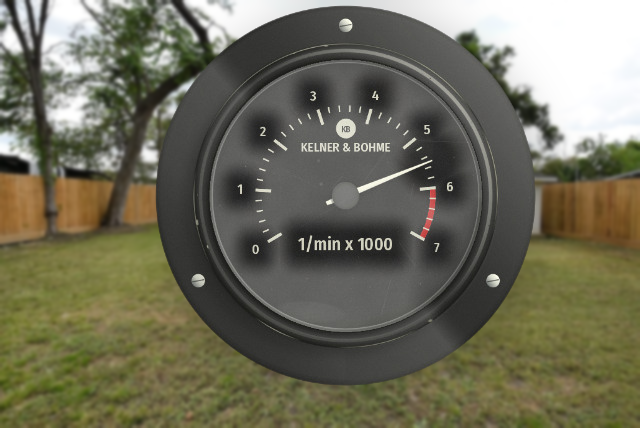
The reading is 5500 rpm
